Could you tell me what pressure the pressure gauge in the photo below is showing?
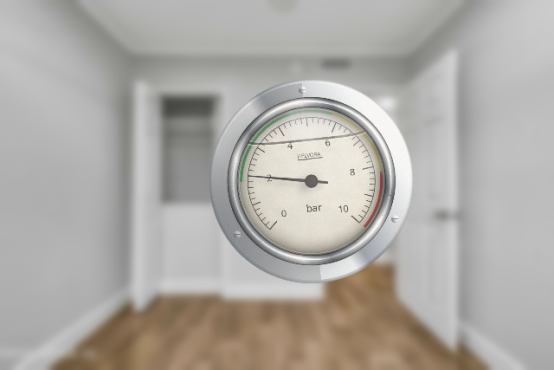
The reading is 2 bar
